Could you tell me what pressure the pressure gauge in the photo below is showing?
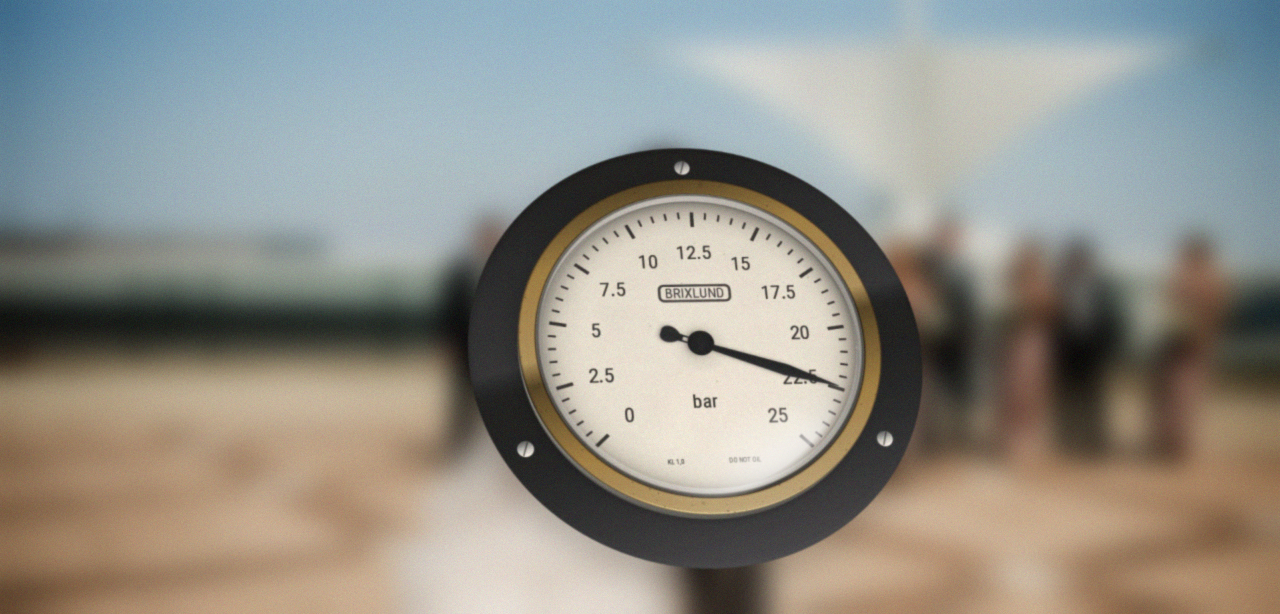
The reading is 22.5 bar
